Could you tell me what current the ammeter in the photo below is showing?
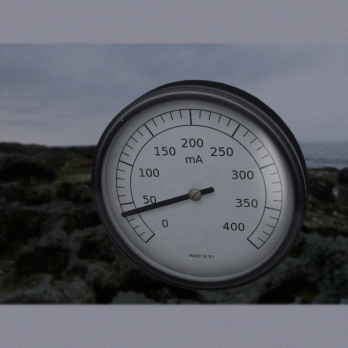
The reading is 40 mA
